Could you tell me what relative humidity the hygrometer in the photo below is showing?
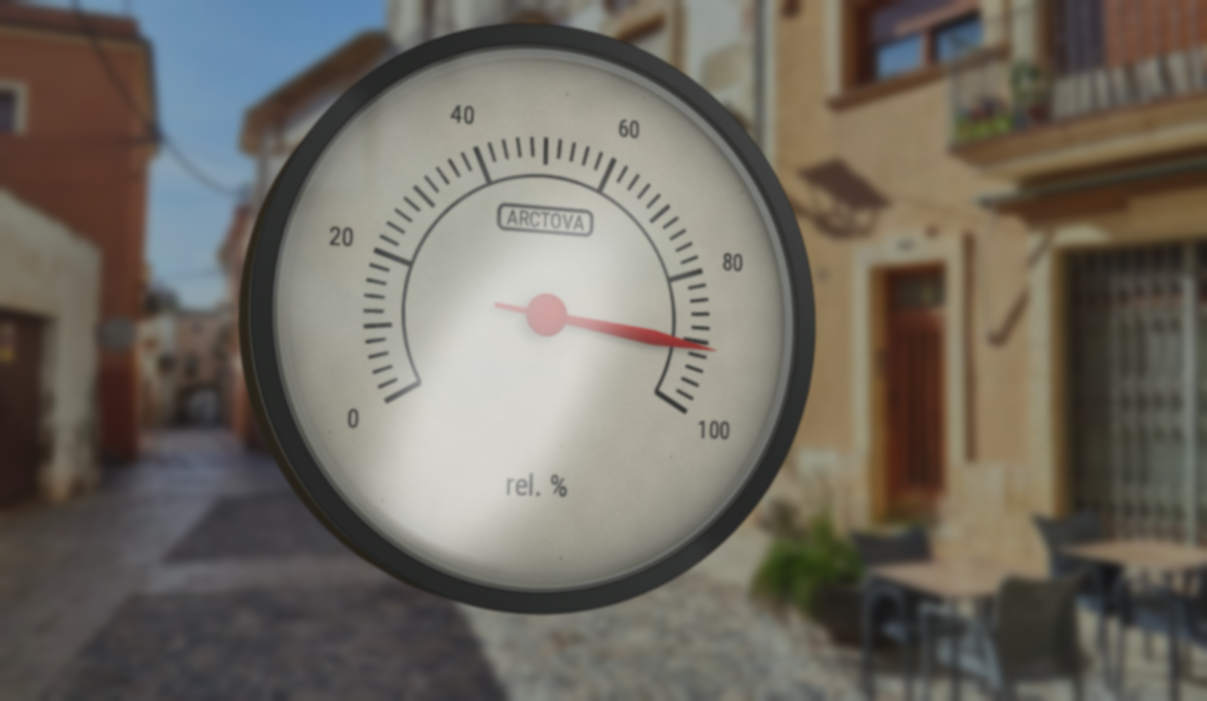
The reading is 91 %
